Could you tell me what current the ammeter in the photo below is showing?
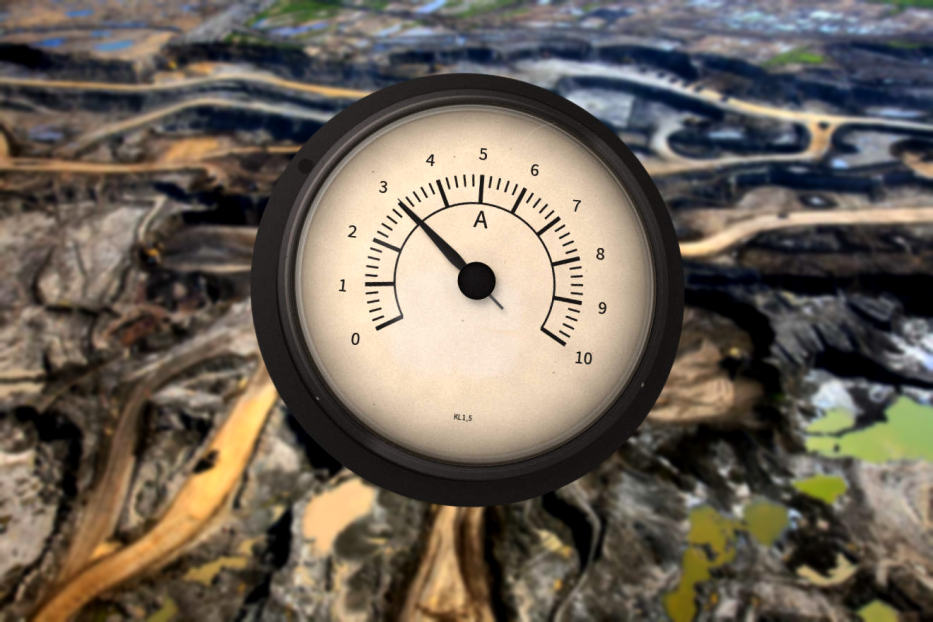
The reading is 3 A
